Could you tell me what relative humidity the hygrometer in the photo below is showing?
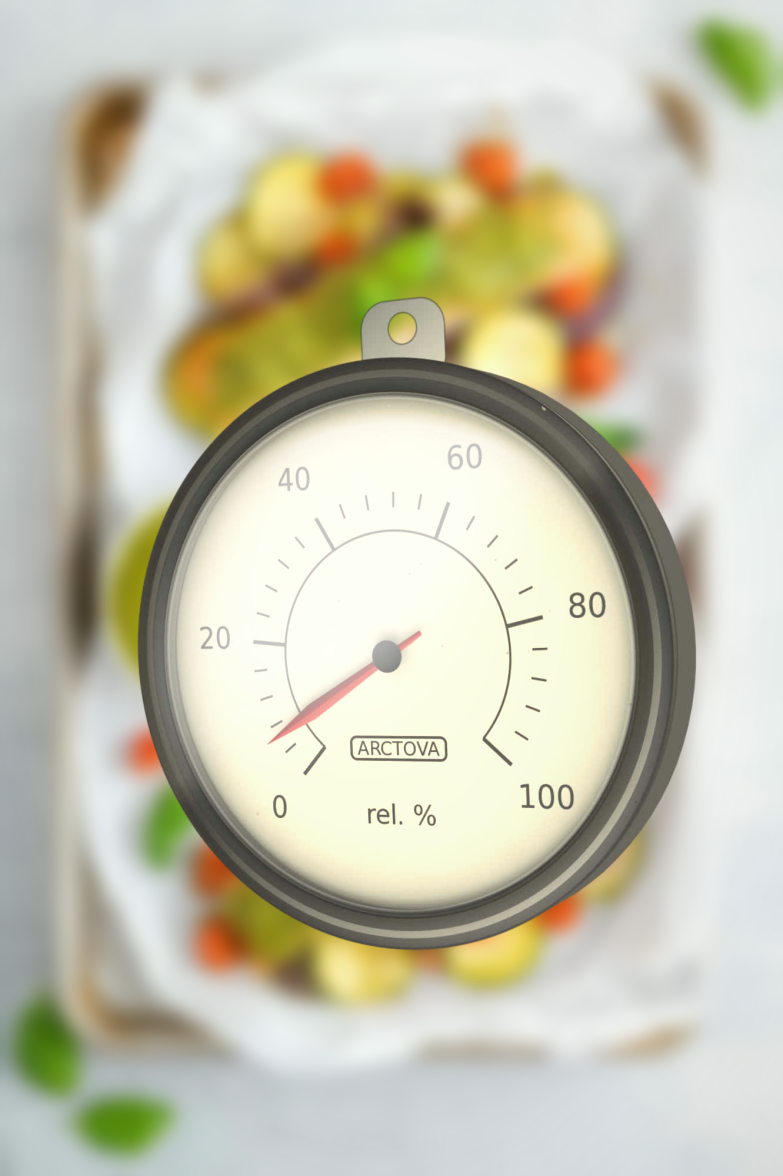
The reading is 6 %
